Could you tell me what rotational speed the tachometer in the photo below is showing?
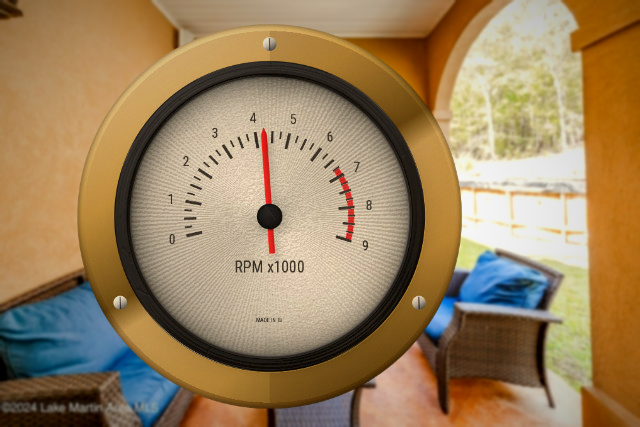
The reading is 4250 rpm
